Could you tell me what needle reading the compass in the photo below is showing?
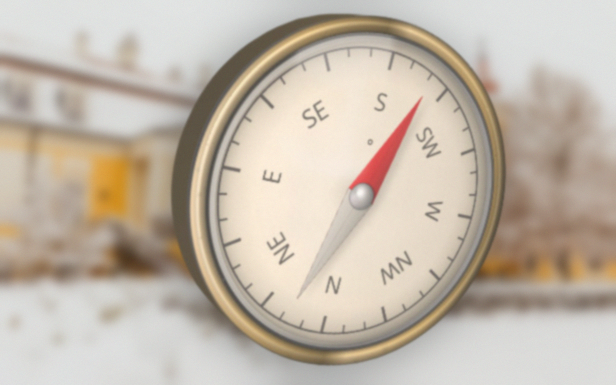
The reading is 200 °
